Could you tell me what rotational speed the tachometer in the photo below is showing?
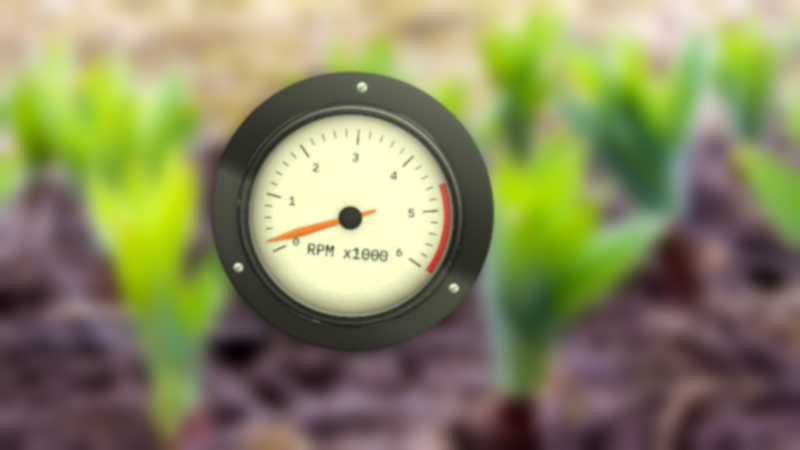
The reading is 200 rpm
